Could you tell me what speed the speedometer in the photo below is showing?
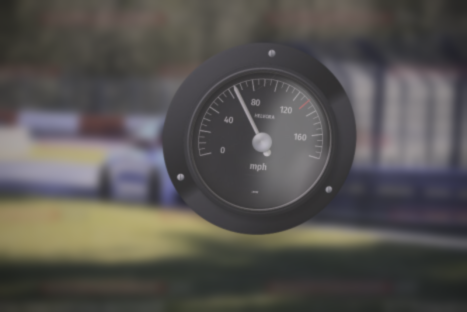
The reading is 65 mph
